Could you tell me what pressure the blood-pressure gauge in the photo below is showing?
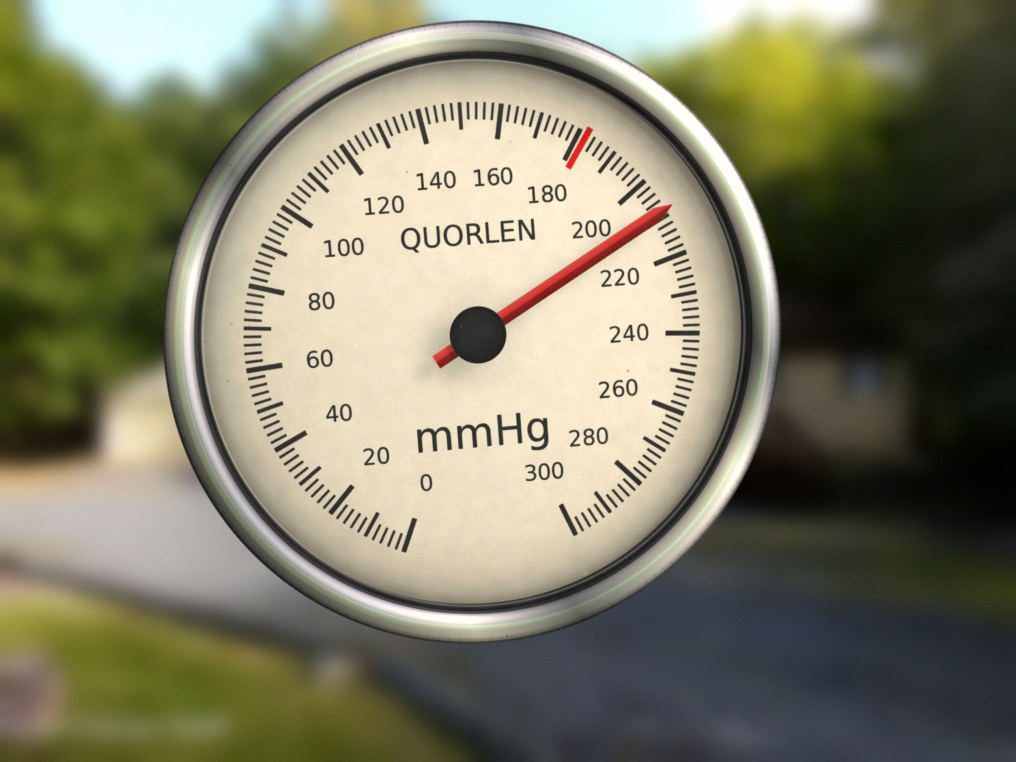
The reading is 208 mmHg
